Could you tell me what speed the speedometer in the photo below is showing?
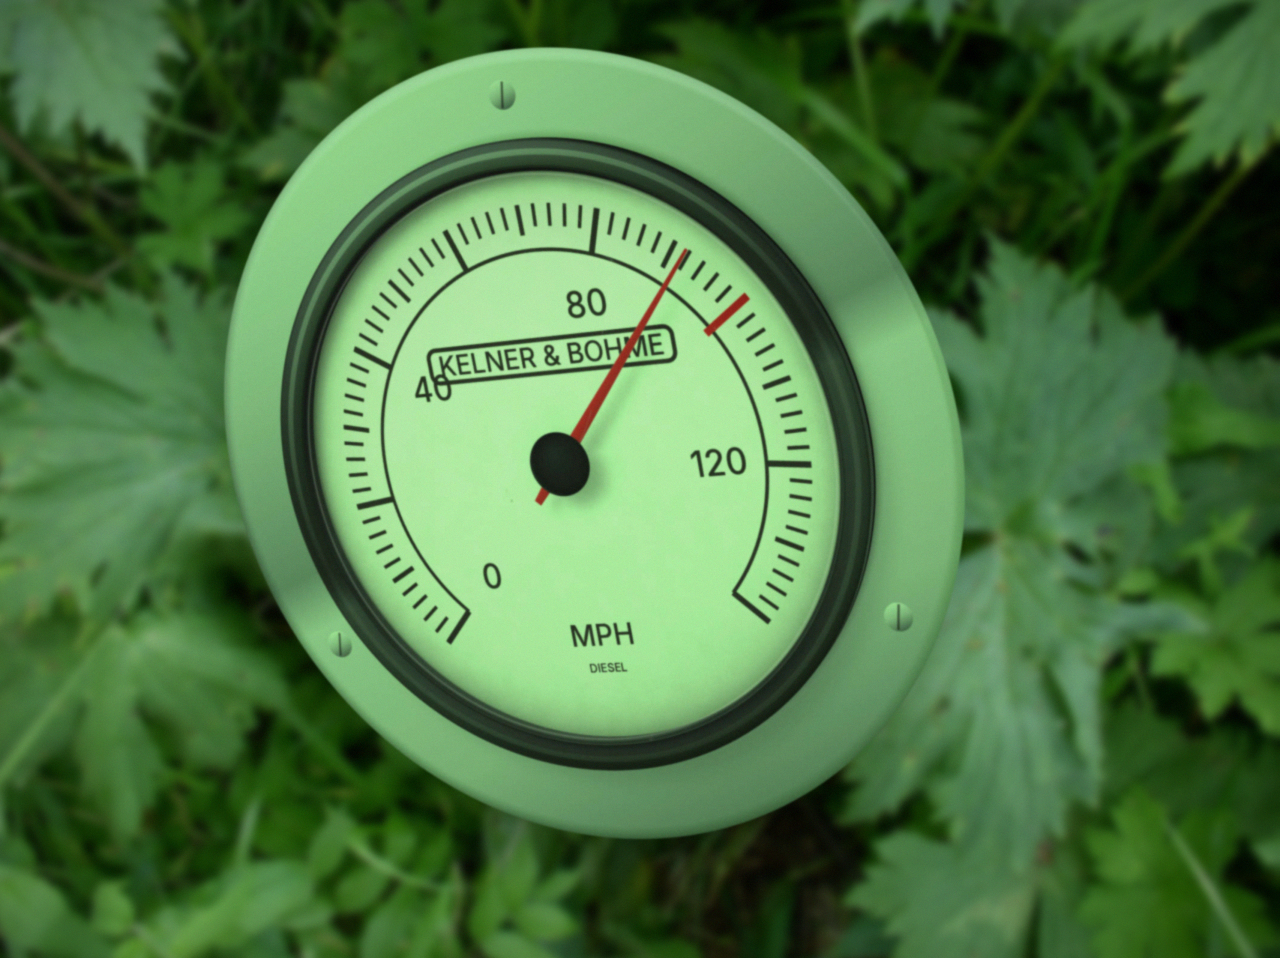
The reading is 92 mph
